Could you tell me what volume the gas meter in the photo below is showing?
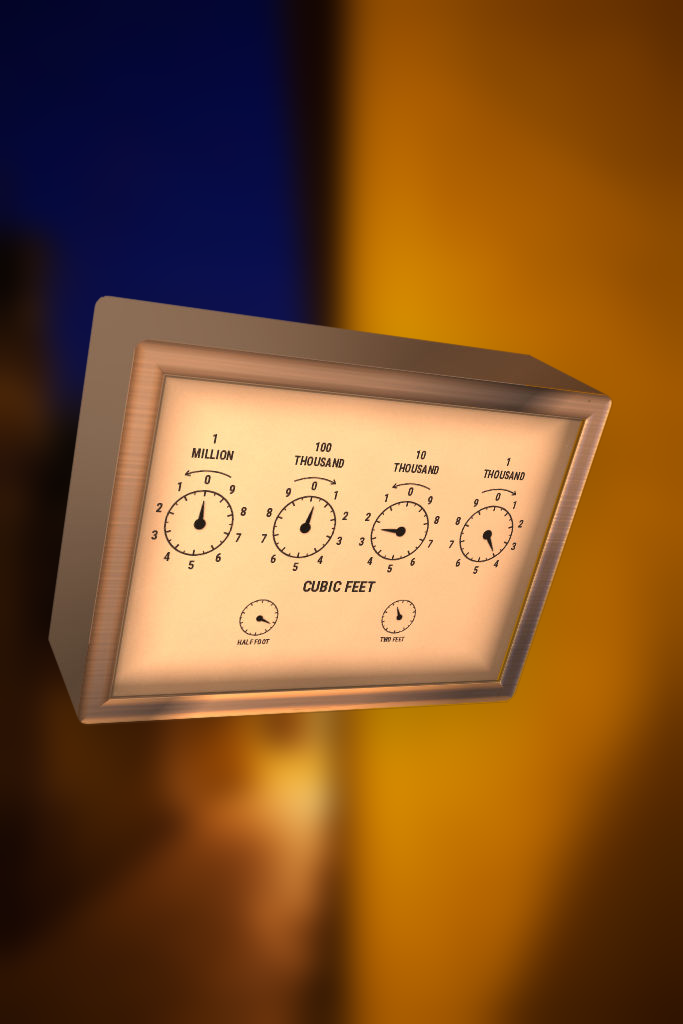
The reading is 2400 ft³
